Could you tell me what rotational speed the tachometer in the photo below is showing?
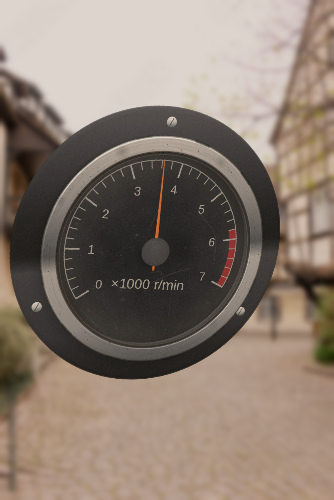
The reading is 3600 rpm
